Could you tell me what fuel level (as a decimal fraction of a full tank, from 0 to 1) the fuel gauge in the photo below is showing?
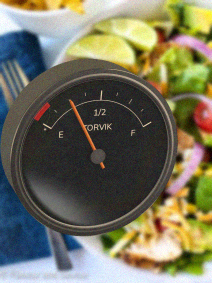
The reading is 0.25
